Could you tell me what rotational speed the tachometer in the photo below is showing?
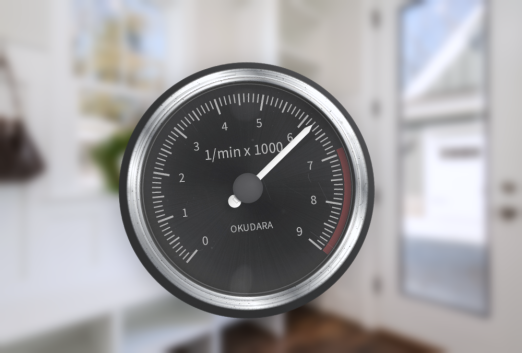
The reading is 6200 rpm
